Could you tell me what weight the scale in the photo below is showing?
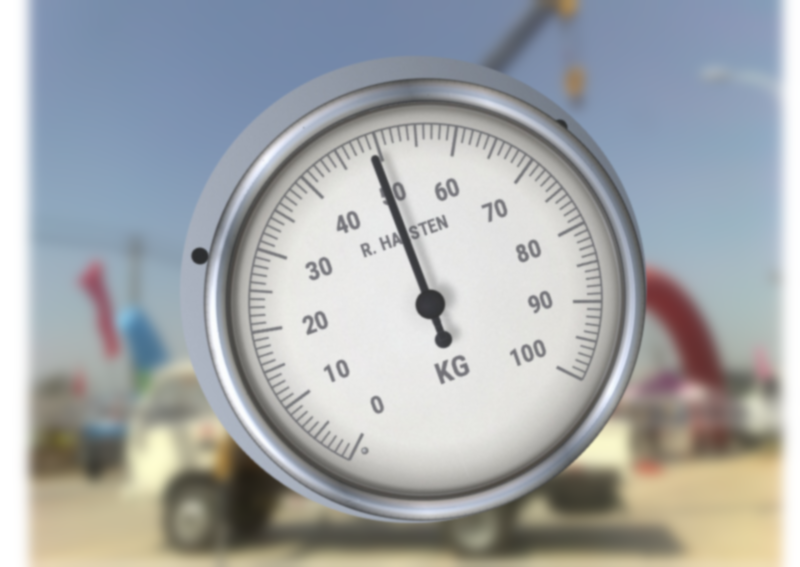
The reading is 49 kg
